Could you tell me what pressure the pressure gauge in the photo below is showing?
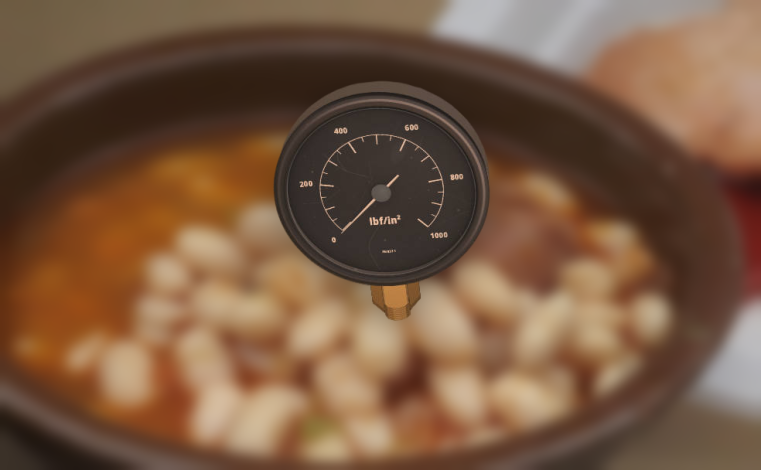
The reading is 0 psi
